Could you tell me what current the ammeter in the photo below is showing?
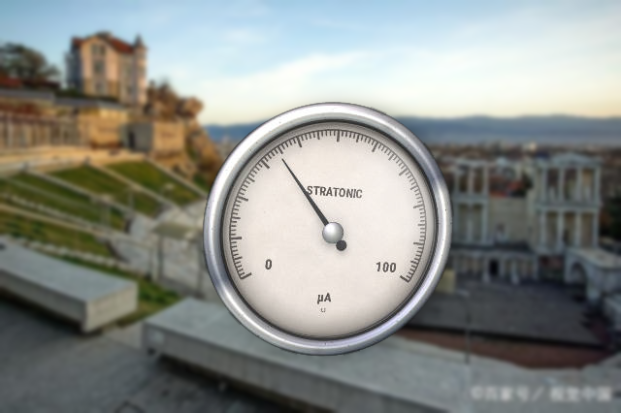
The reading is 34 µA
